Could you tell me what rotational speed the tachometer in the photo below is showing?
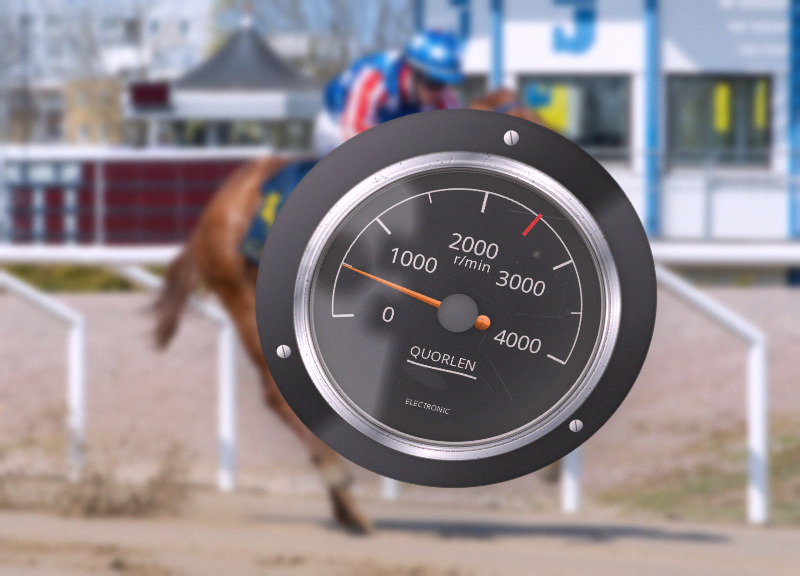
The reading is 500 rpm
